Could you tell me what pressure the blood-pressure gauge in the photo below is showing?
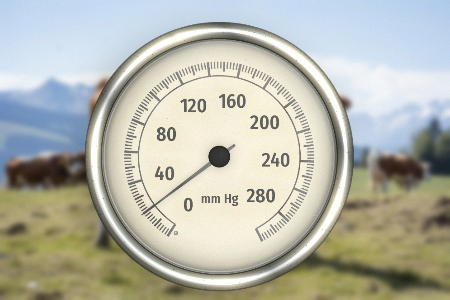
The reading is 20 mmHg
